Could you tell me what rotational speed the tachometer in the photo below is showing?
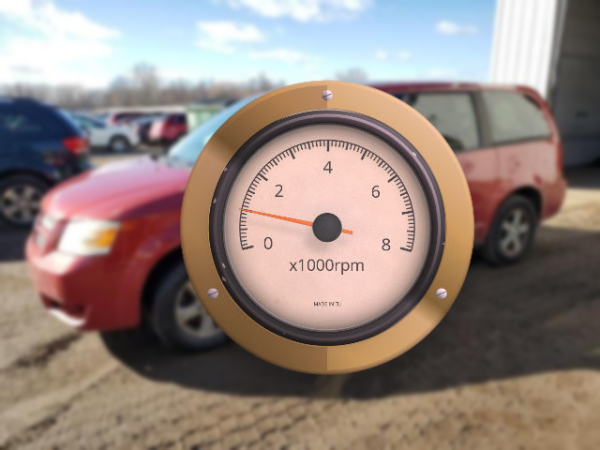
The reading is 1000 rpm
